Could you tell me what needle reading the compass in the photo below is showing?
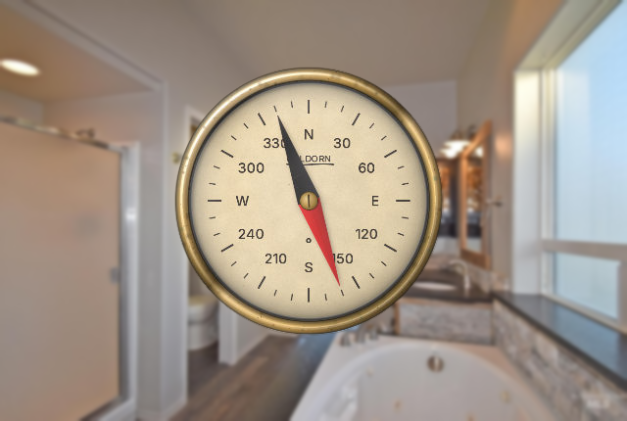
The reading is 160 °
